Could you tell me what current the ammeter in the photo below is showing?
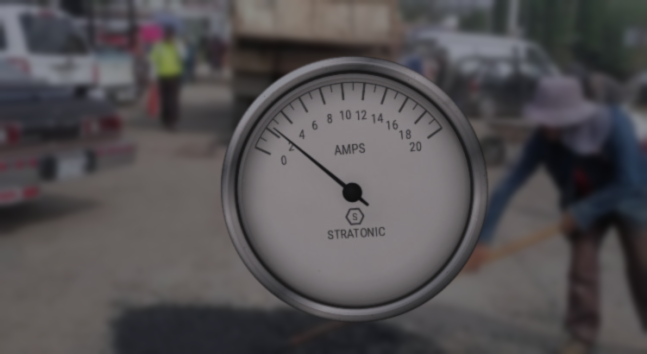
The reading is 2.5 A
